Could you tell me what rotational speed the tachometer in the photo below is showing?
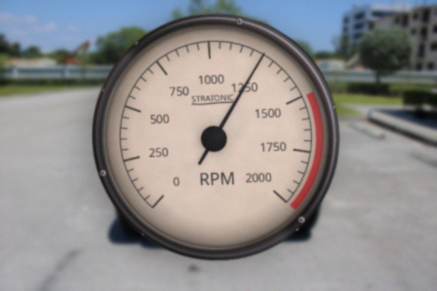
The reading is 1250 rpm
